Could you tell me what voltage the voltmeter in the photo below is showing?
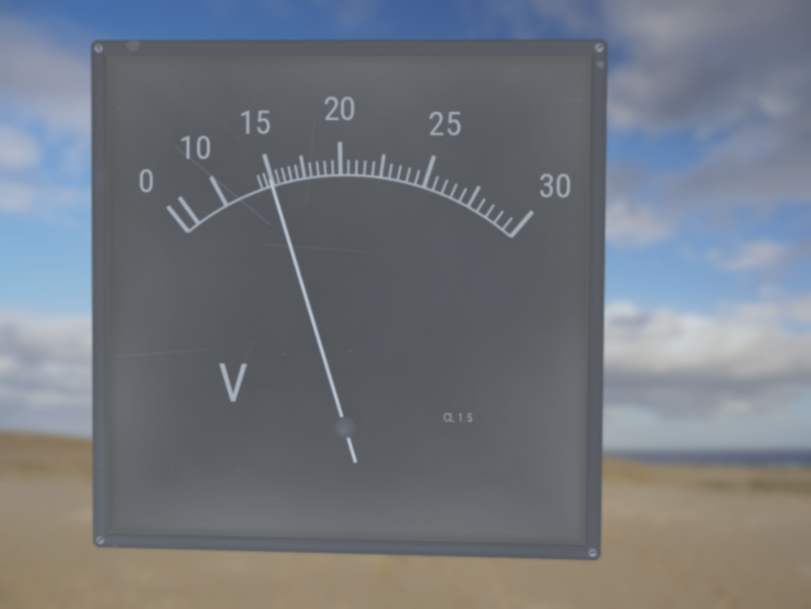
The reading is 15 V
